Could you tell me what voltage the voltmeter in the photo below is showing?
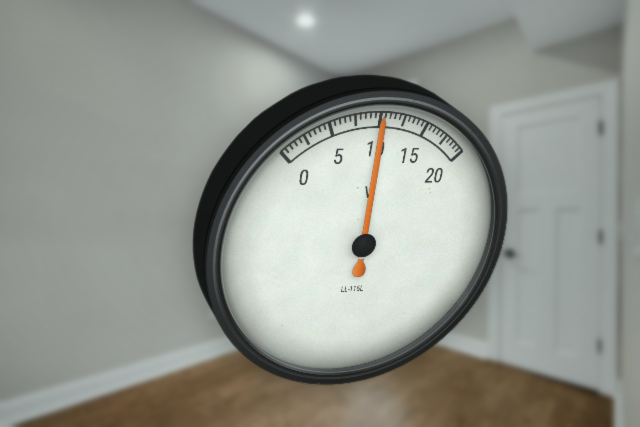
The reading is 10 V
